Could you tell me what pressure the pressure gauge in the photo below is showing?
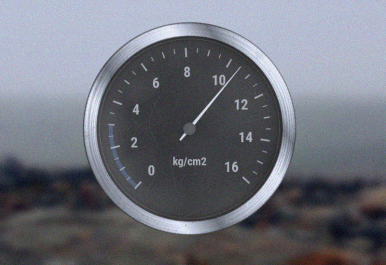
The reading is 10.5 kg/cm²
